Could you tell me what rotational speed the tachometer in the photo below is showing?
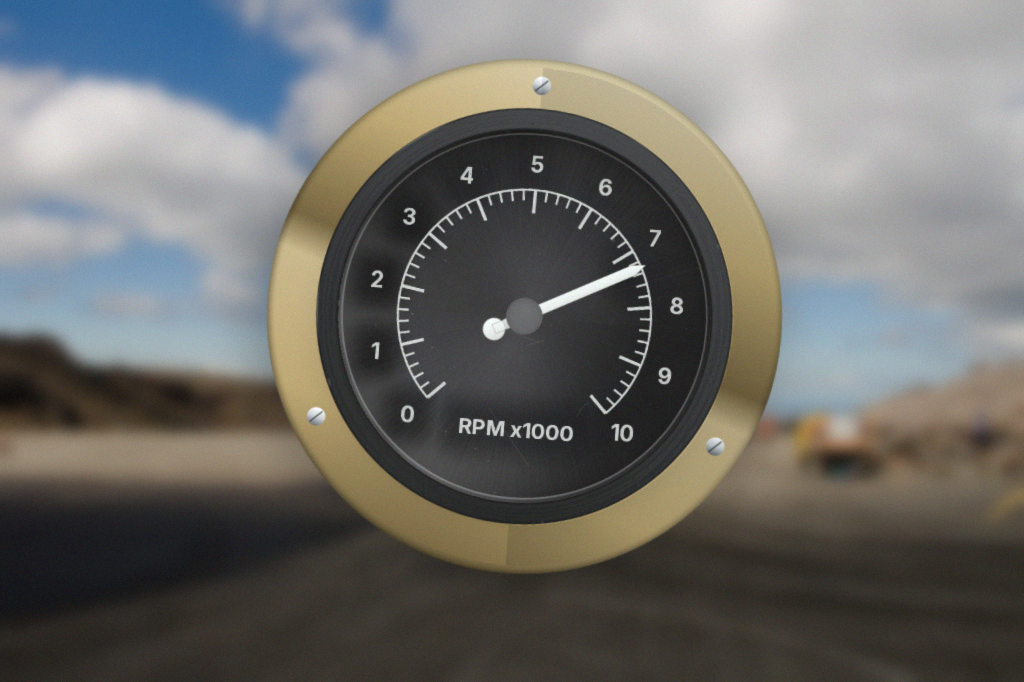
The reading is 7300 rpm
